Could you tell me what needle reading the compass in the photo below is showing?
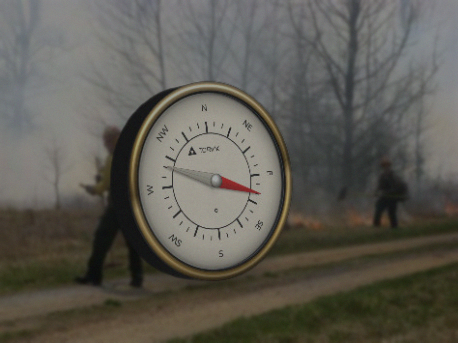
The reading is 110 °
